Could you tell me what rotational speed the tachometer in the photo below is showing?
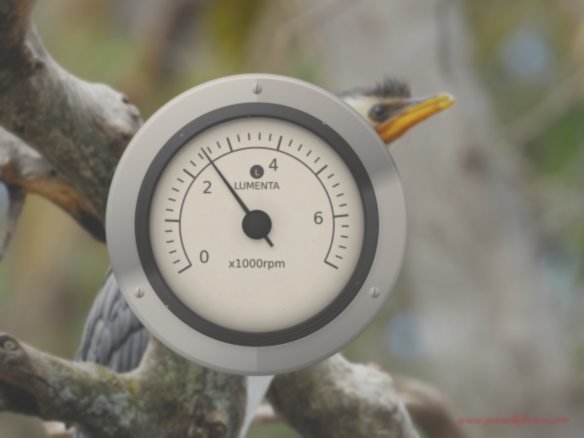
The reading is 2500 rpm
